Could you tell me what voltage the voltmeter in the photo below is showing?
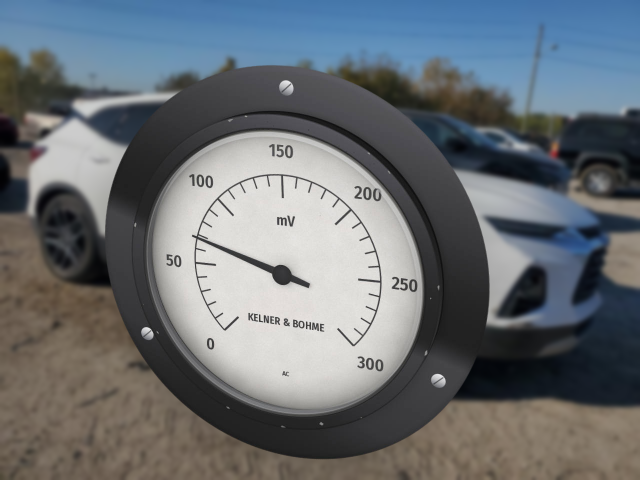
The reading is 70 mV
